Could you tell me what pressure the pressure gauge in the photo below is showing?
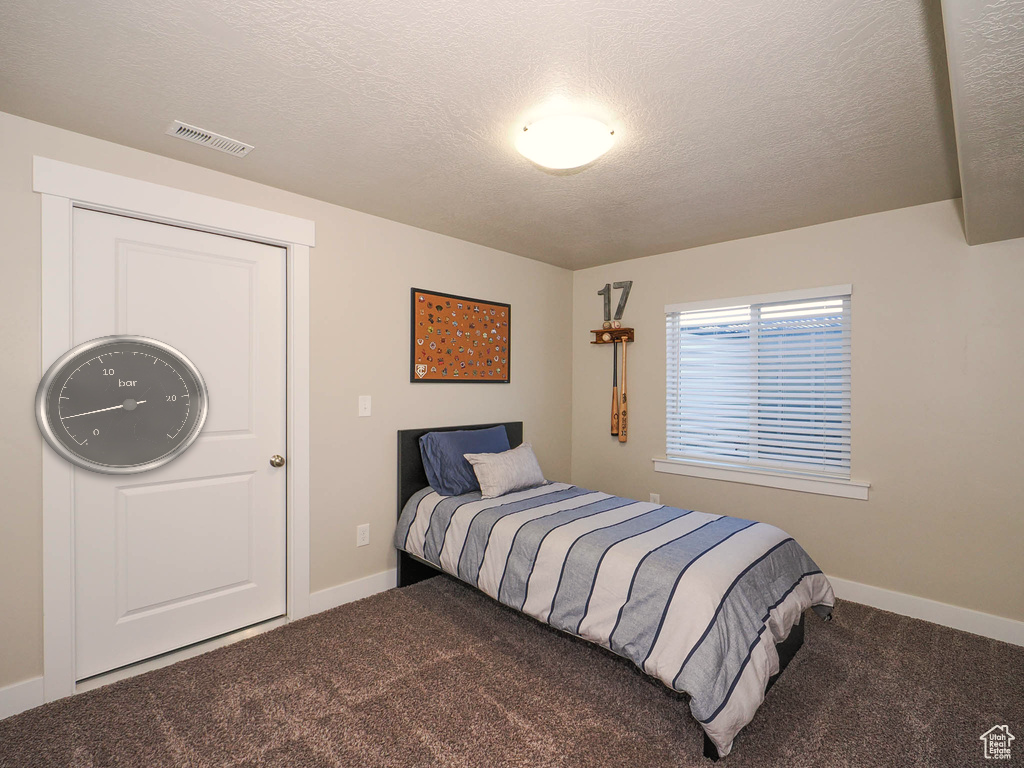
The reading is 3 bar
